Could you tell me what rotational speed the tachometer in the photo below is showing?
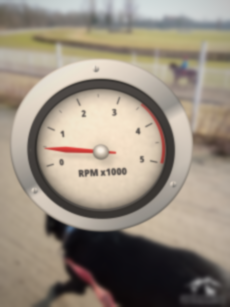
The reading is 500 rpm
